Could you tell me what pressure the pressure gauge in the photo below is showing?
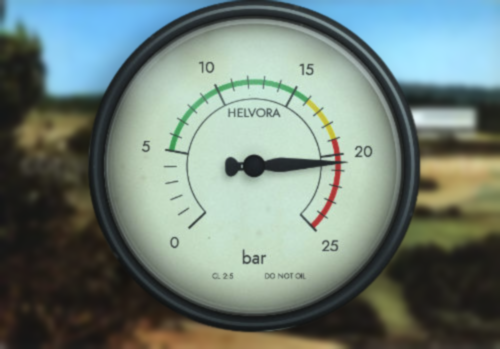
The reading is 20.5 bar
